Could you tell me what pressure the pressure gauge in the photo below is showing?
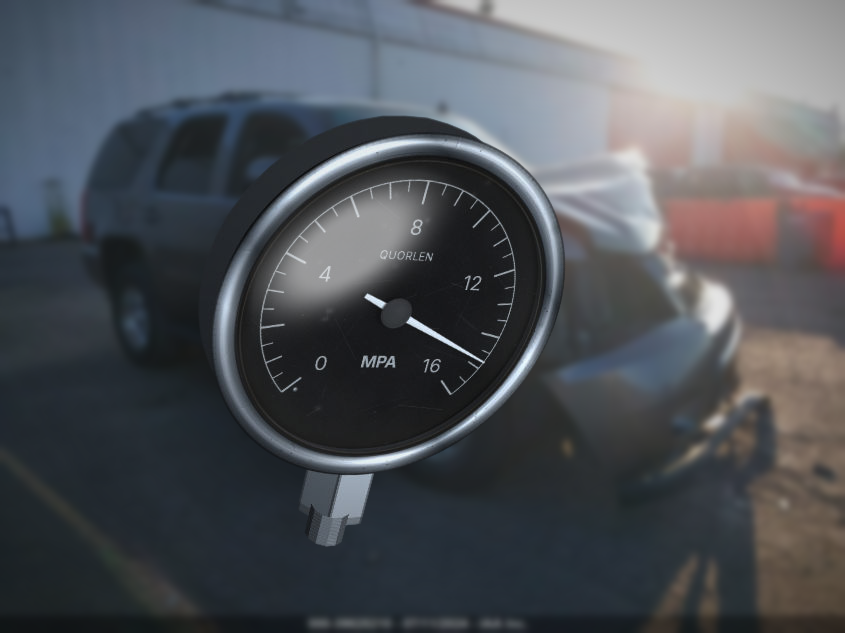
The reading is 14.75 MPa
